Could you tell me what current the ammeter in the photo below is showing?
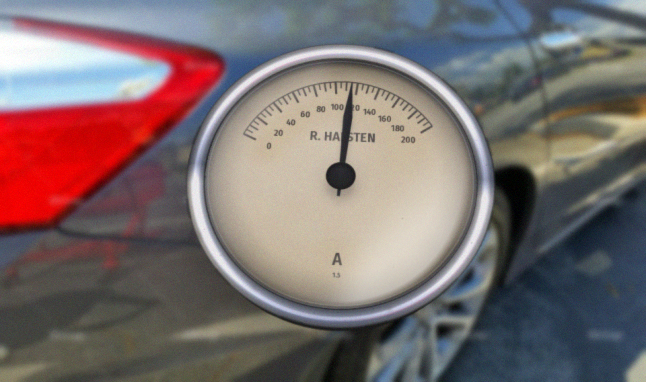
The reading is 115 A
